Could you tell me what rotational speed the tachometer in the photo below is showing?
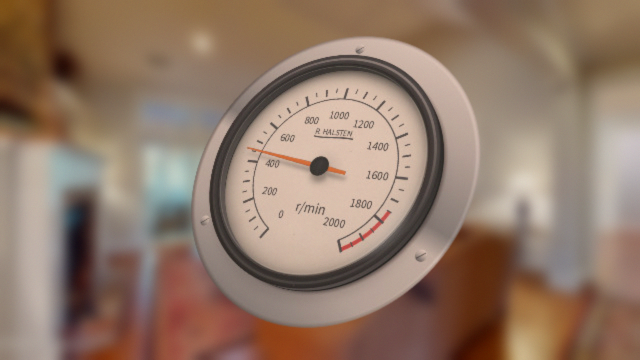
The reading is 450 rpm
